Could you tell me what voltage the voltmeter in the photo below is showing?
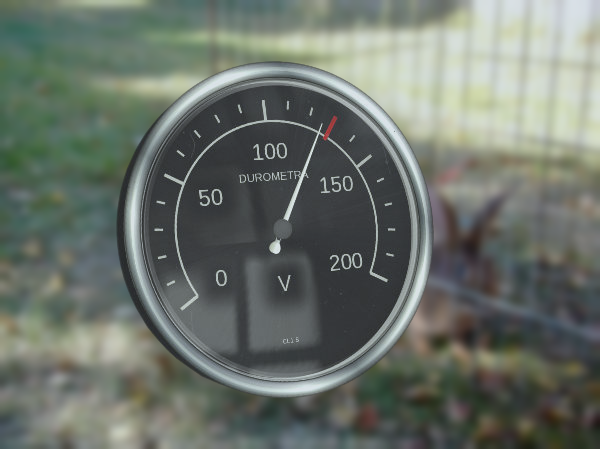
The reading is 125 V
